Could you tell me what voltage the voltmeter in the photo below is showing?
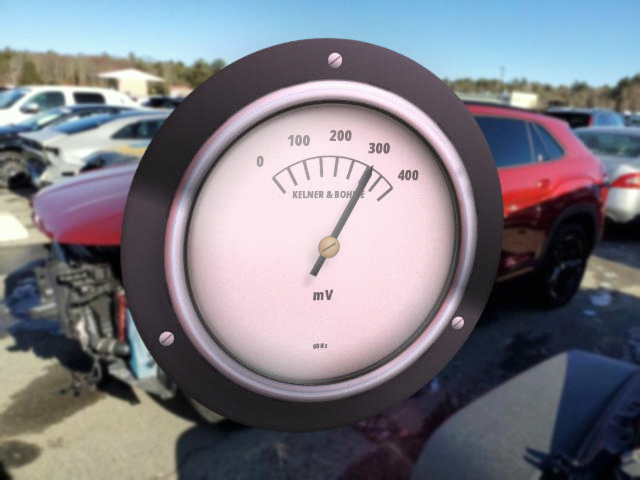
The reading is 300 mV
